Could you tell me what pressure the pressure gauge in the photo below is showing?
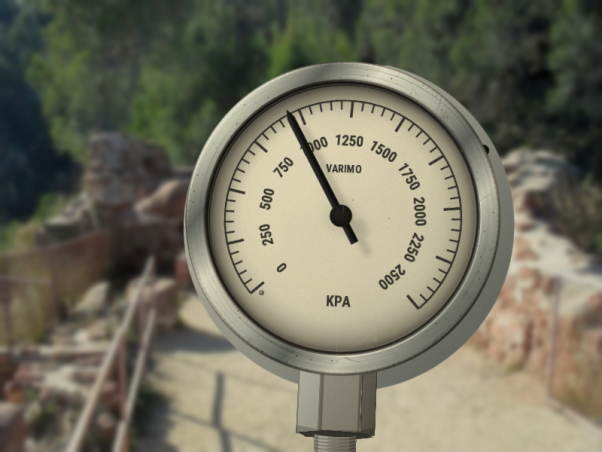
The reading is 950 kPa
